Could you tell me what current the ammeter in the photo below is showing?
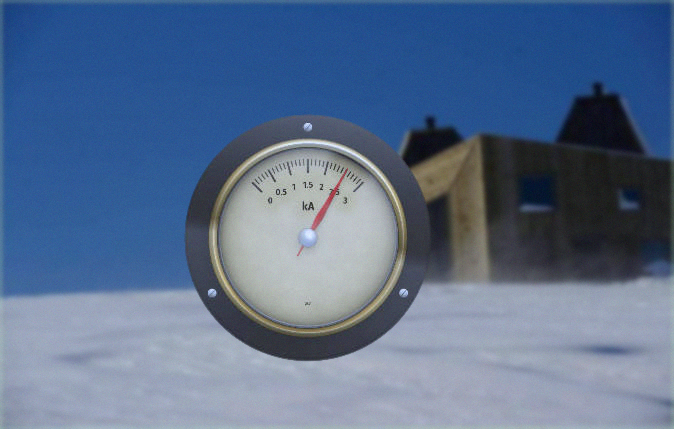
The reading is 2.5 kA
